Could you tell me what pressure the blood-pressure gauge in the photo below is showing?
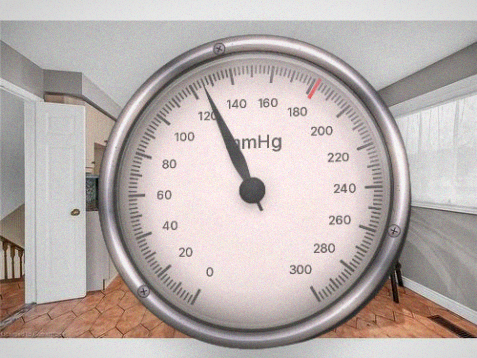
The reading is 126 mmHg
